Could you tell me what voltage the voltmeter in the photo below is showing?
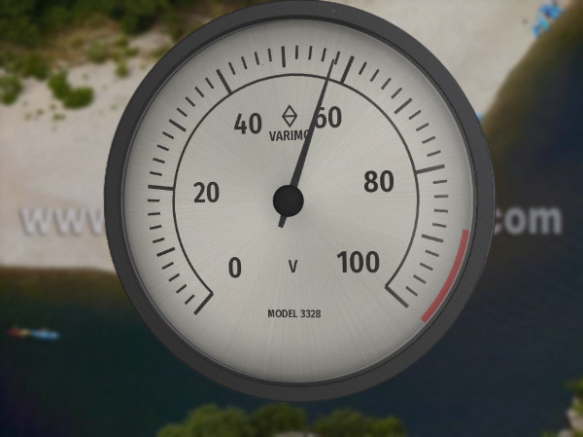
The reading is 58 V
